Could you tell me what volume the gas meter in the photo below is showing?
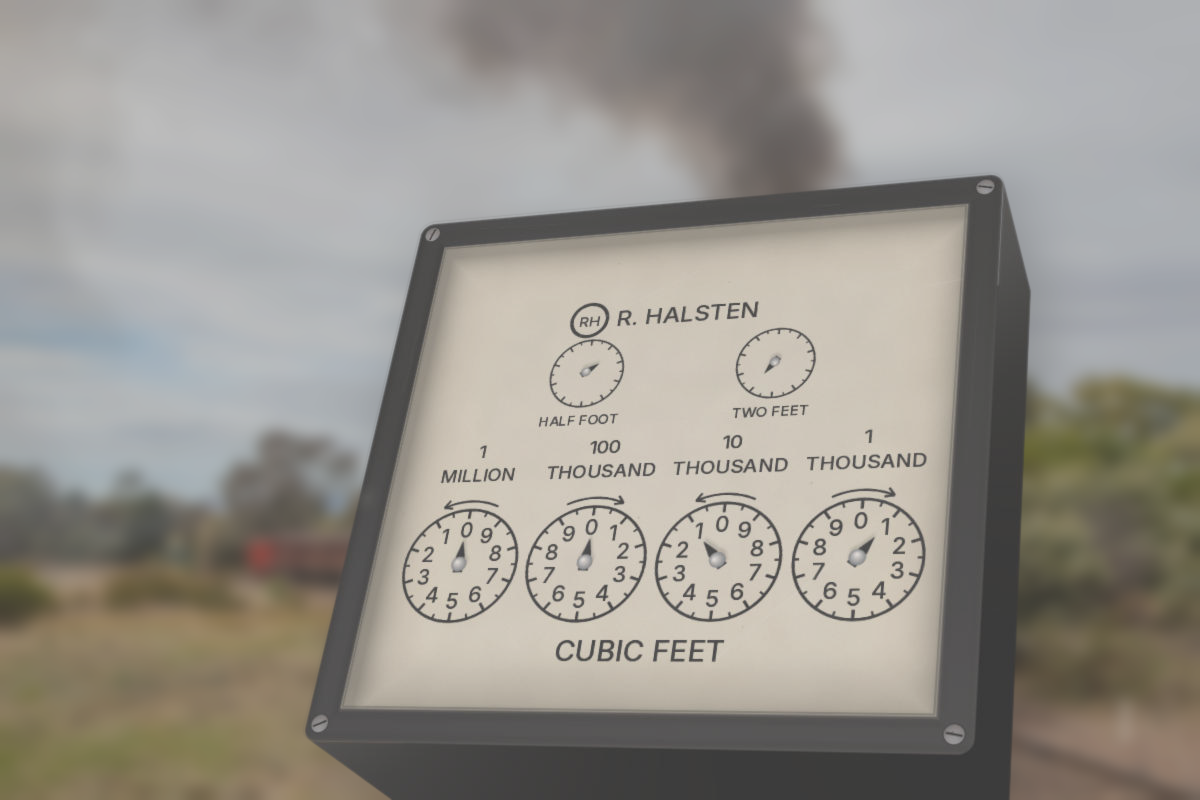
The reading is 1100 ft³
